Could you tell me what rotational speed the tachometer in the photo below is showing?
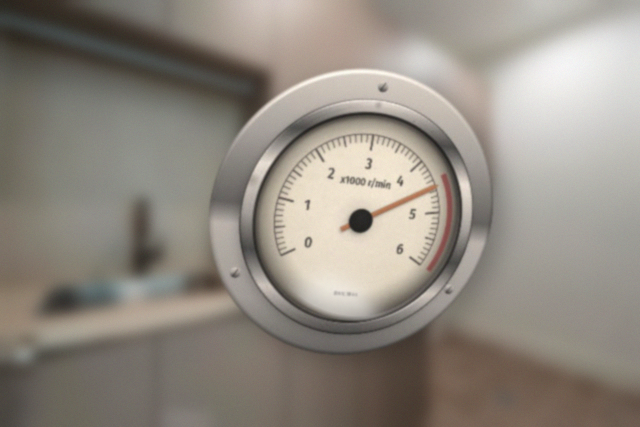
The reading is 4500 rpm
